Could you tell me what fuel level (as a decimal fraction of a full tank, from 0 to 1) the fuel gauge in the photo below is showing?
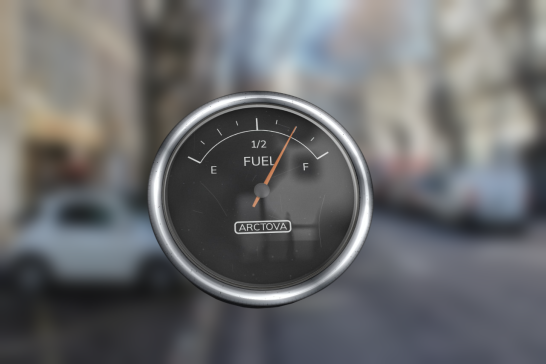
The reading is 0.75
